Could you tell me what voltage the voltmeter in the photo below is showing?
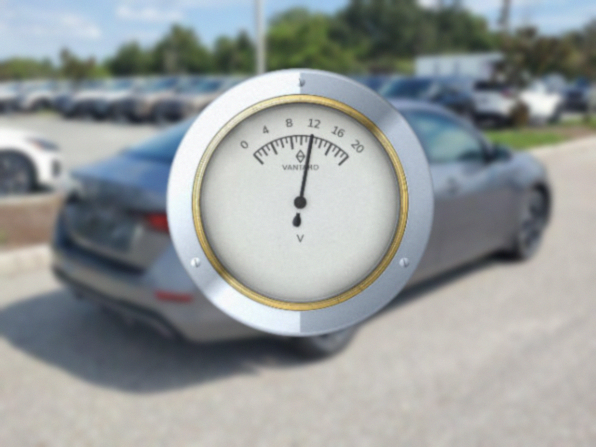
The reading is 12 V
